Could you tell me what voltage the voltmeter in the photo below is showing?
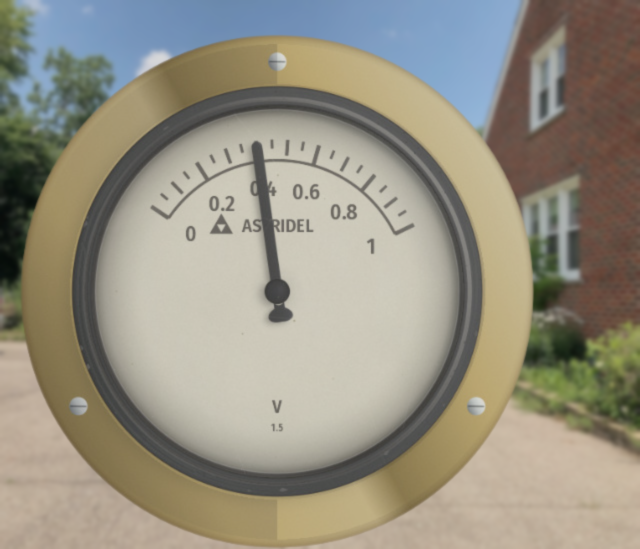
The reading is 0.4 V
